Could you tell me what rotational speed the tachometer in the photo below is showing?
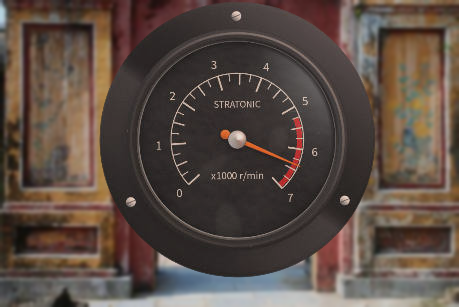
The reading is 6375 rpm
